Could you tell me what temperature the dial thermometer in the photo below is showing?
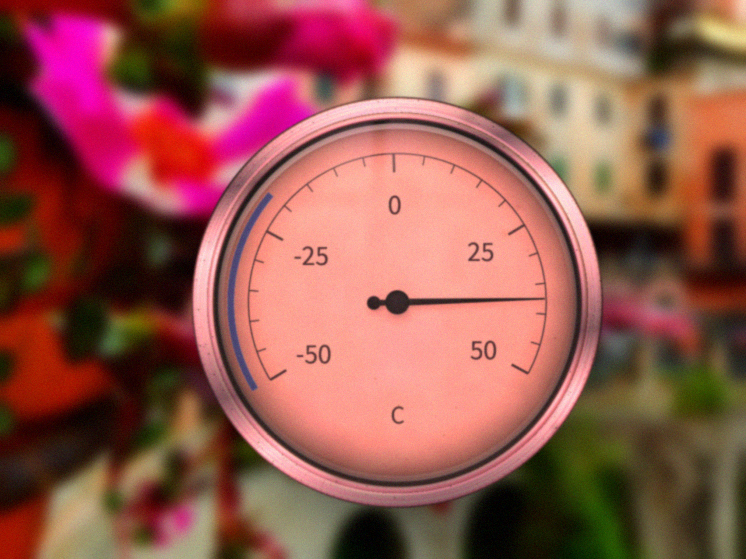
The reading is 37.5 °C
